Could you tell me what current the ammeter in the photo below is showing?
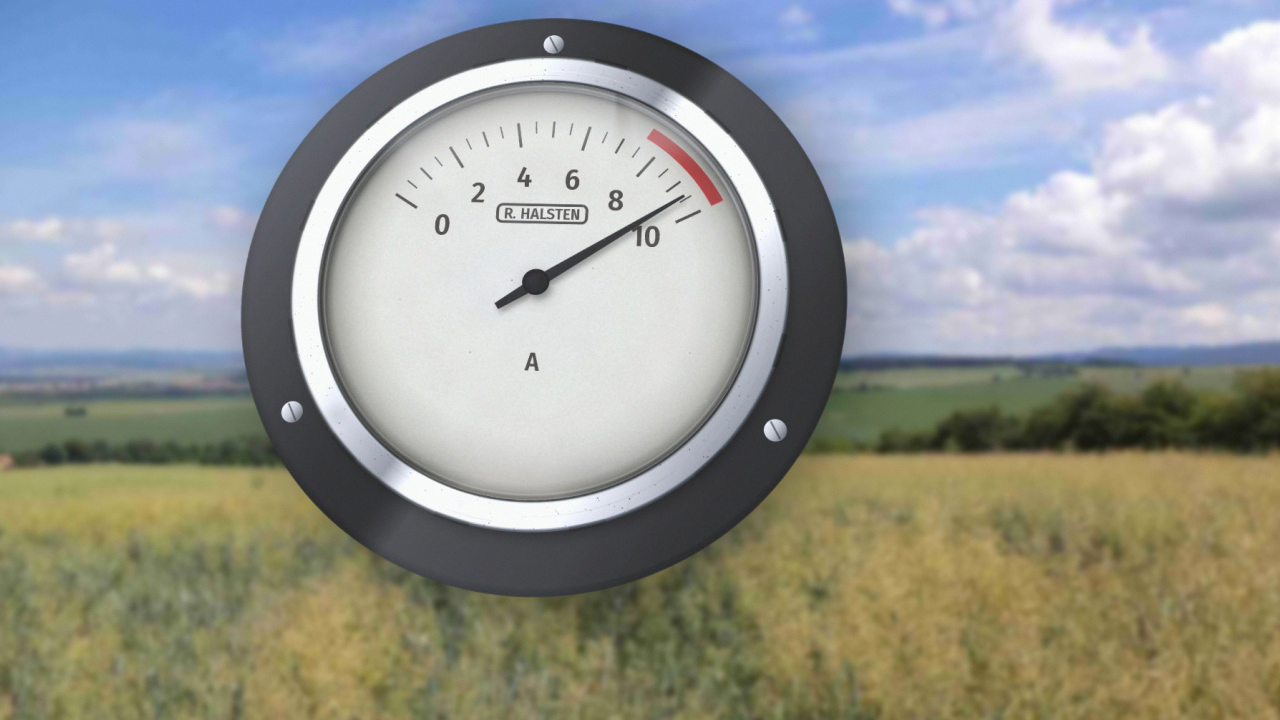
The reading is 9.5 A
